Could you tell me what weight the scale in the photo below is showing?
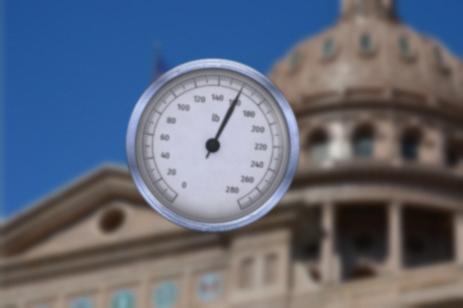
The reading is 160 lb
